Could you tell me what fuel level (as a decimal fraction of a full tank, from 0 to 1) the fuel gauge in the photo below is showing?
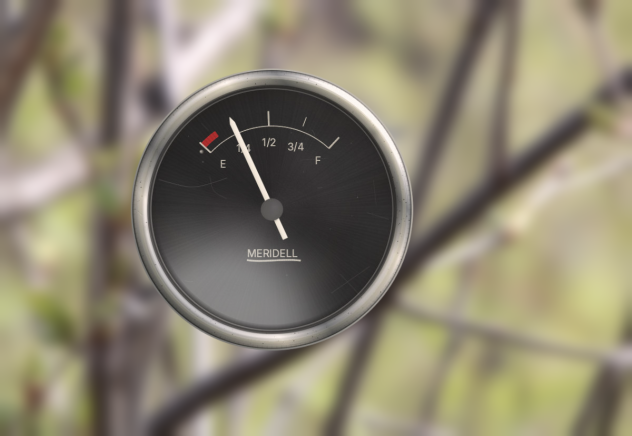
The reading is 0.25
